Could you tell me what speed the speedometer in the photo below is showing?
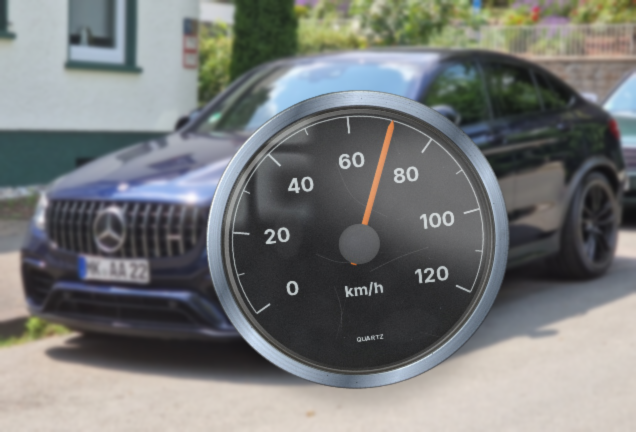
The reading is 70 km/h
